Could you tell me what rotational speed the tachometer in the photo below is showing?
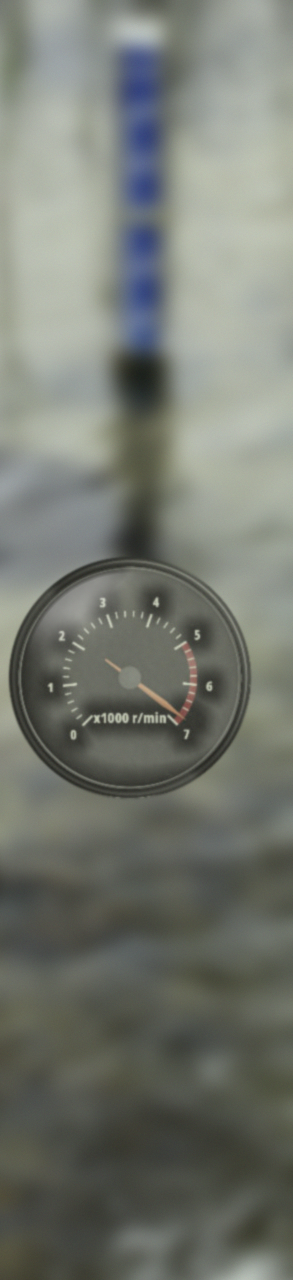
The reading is 6800 rpm
